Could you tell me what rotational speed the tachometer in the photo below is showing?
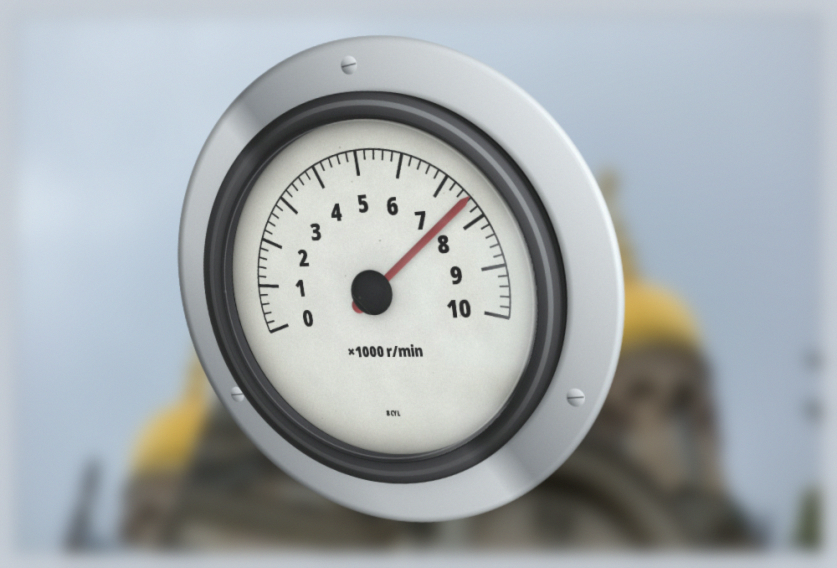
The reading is 7600 rpm
